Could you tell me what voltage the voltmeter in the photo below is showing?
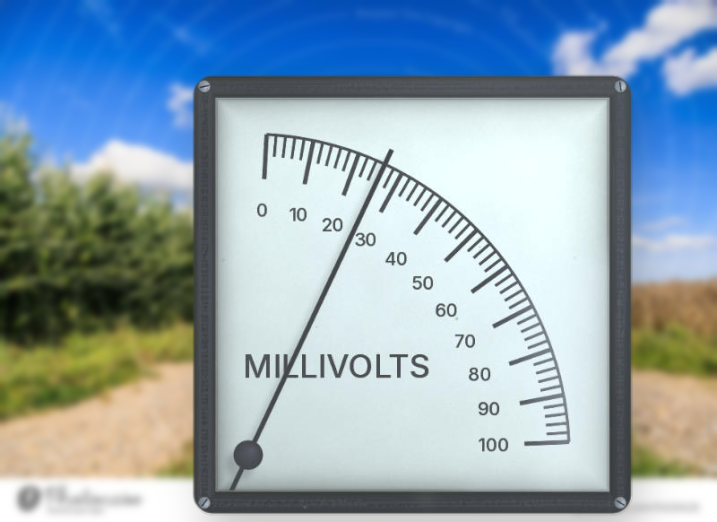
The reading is 26 mV
